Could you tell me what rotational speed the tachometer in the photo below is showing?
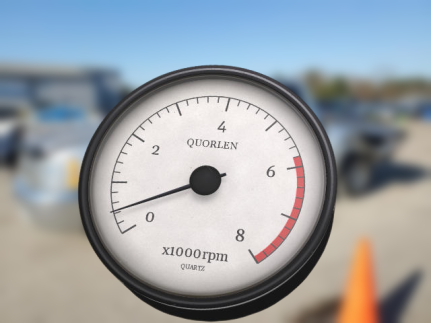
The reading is 400 rpm
